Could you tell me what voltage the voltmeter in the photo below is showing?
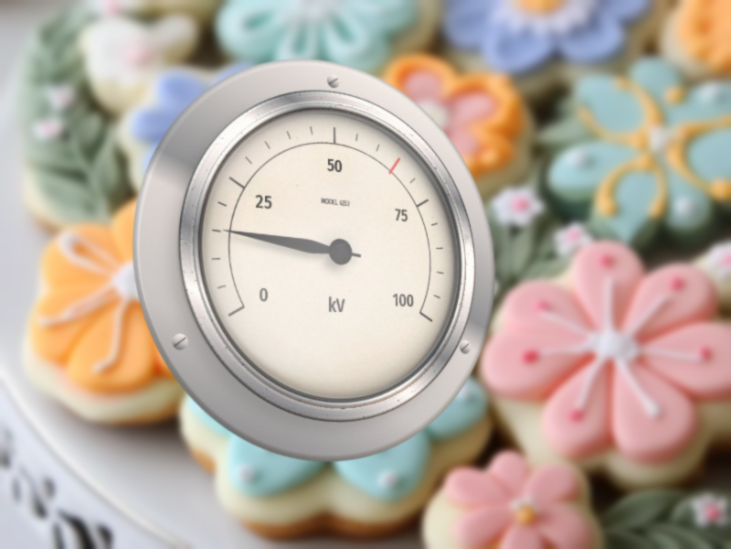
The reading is 15 kV
